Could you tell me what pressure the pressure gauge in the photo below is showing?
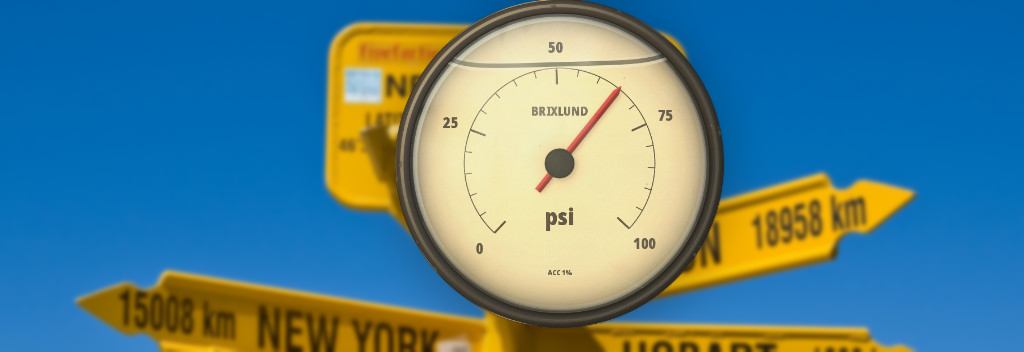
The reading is 65 psi
